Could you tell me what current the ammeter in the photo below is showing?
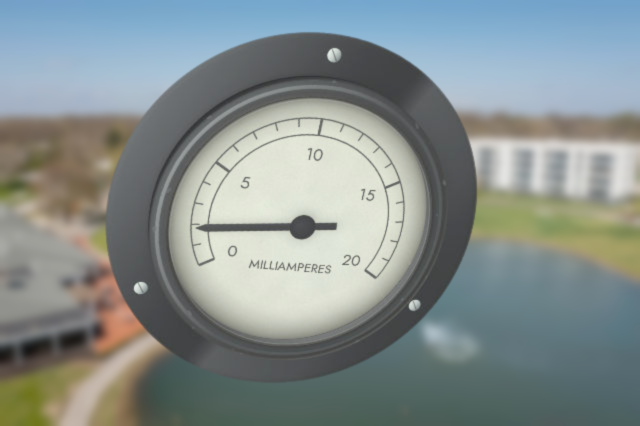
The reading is 2 mA
